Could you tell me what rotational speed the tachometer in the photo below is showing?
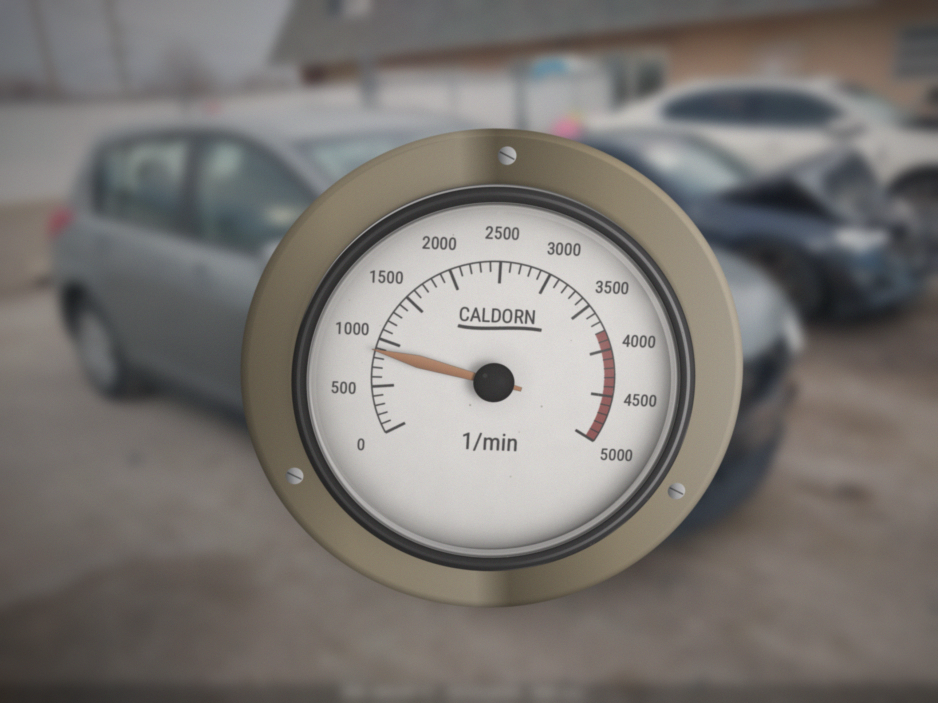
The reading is 900 rpm
